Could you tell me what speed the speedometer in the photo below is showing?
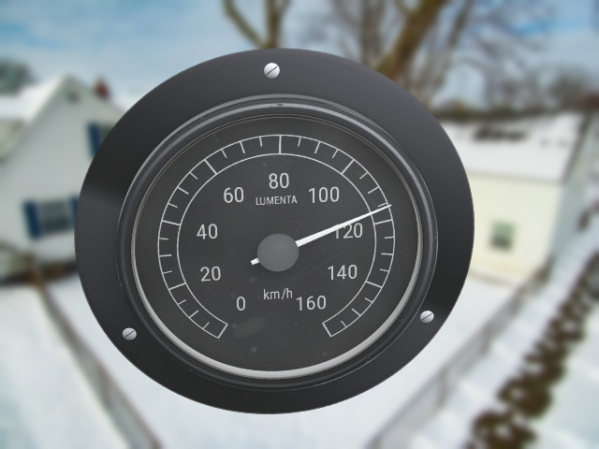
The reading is 115 km/h
